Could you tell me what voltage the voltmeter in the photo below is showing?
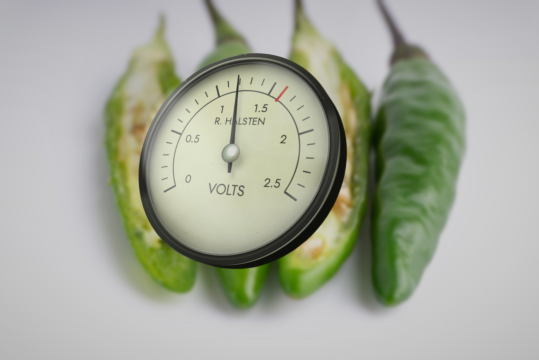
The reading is 1.2 V
